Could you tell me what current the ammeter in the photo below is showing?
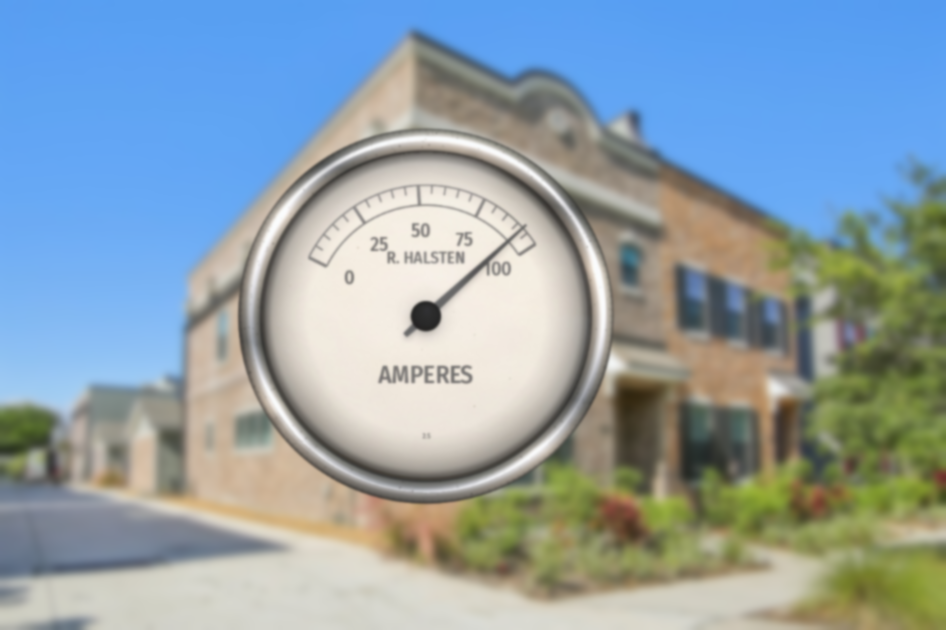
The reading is 92.5 A
